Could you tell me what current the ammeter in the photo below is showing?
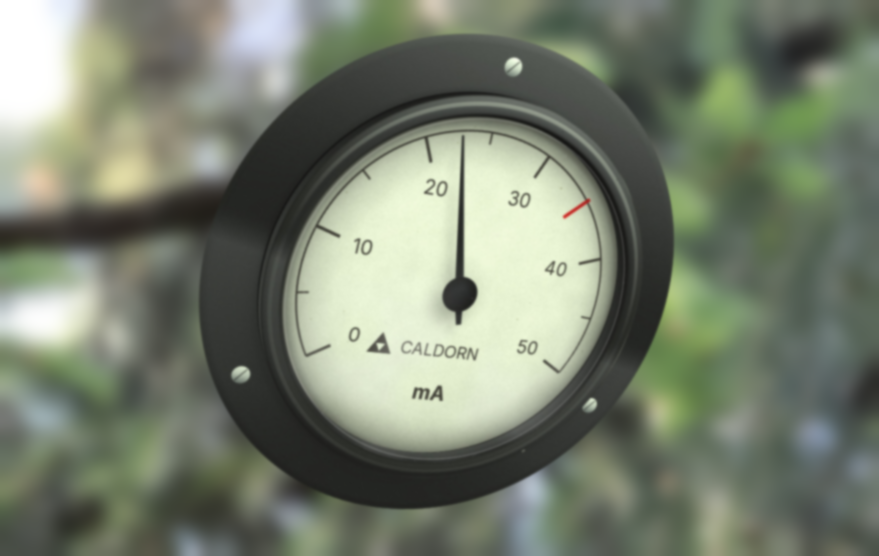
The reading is 22.5 mA
